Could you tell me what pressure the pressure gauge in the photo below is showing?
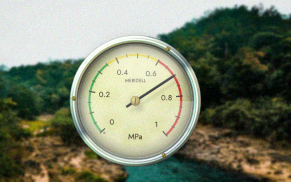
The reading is 0.7 MPa
